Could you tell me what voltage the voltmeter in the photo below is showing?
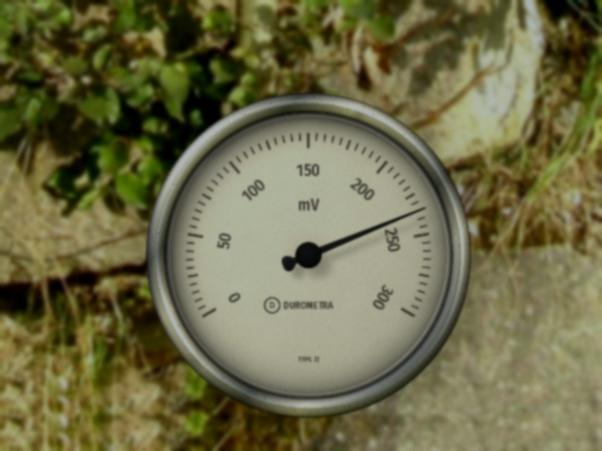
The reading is 235 mV
